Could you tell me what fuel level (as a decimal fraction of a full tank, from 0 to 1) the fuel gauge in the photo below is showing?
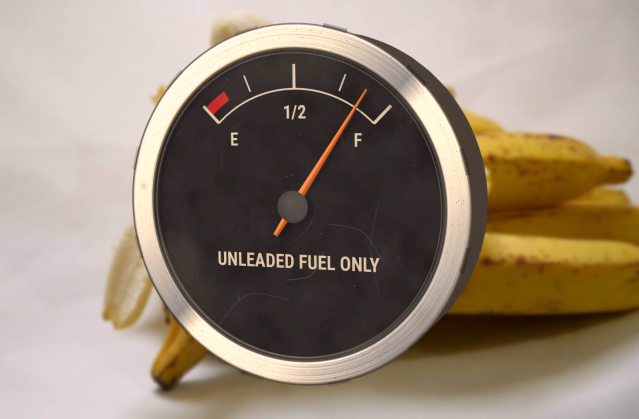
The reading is 0.875
